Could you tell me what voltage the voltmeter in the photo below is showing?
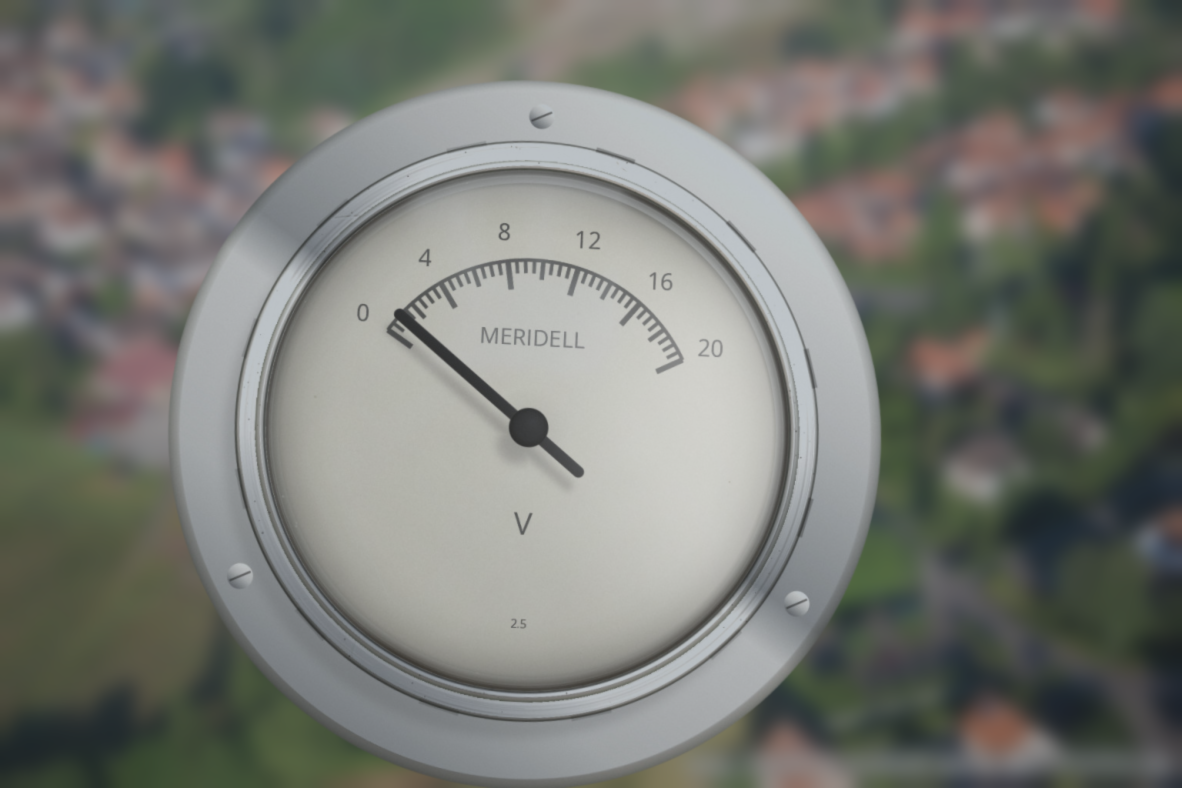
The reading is 1 V
